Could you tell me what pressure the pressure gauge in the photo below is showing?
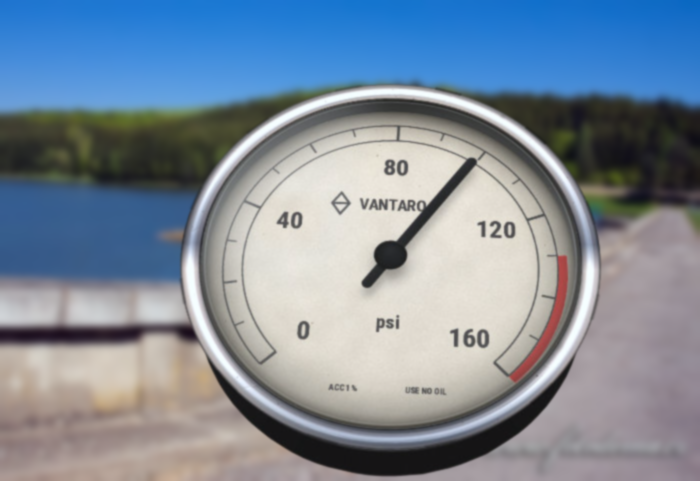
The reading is 100 psi
